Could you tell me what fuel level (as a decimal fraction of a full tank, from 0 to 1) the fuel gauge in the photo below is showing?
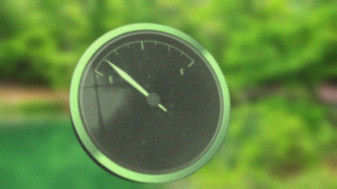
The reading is 0.125
